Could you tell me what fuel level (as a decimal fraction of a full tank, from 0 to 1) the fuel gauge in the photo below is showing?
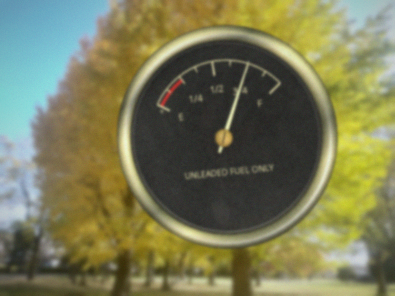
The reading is 0.75
